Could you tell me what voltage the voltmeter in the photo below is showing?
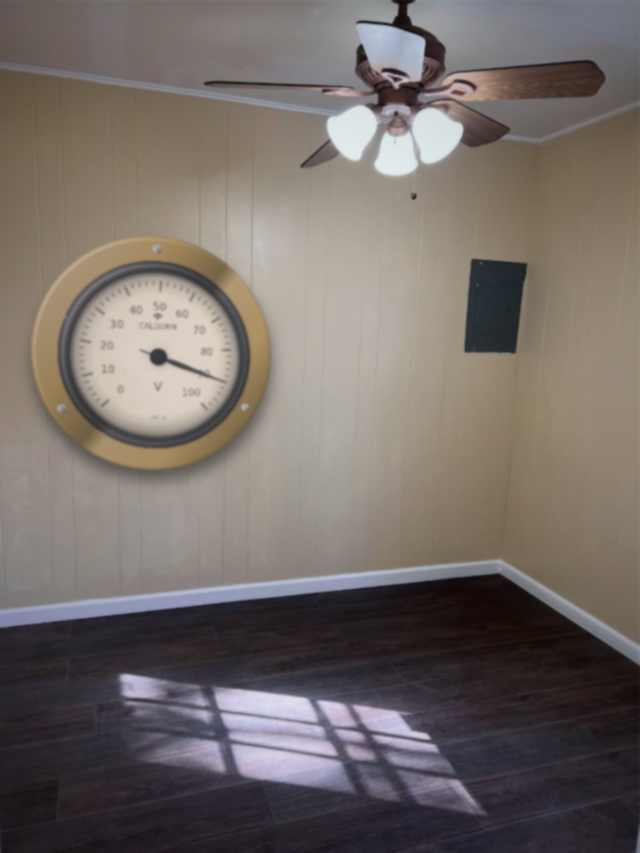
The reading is 90 V
